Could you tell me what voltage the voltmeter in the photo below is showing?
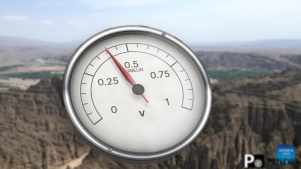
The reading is 0.4 V
